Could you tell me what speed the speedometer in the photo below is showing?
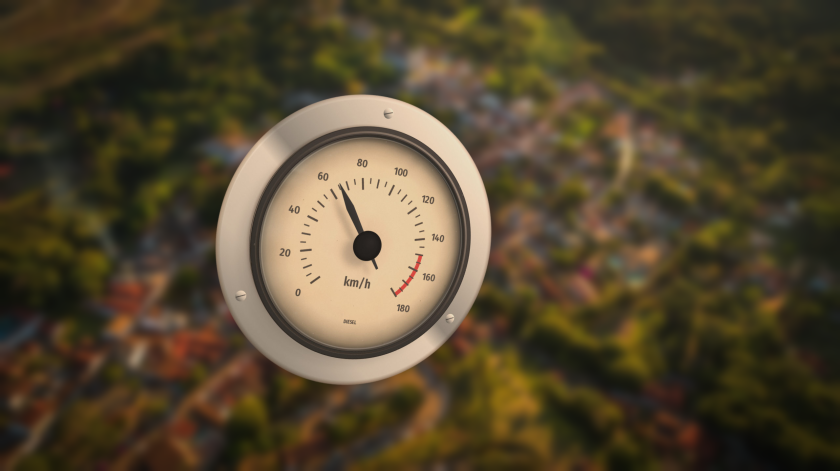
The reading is 65 km/h
